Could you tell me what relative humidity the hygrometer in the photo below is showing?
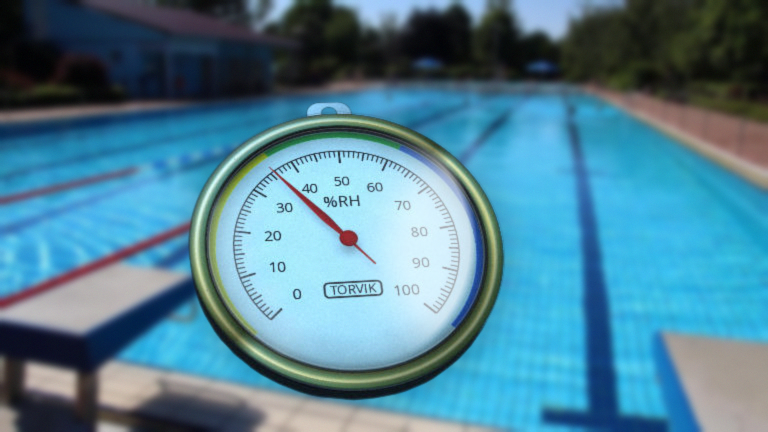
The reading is 35 %
